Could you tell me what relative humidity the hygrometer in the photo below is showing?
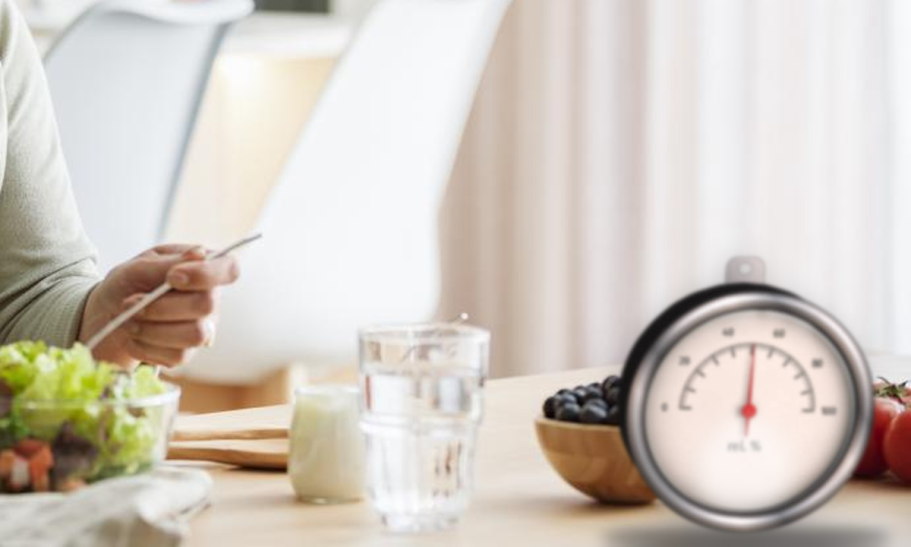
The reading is 50 %
